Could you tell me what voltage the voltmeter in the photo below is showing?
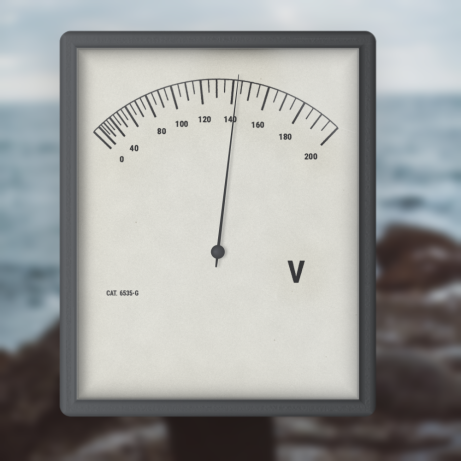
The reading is 142.5 V
